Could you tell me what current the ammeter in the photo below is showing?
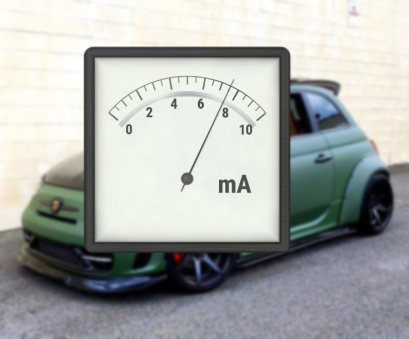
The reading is 7.5 mA
